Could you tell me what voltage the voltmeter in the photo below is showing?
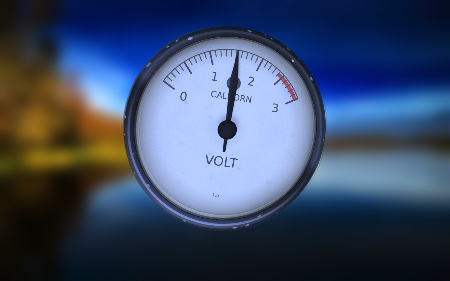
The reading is 1.5 V
